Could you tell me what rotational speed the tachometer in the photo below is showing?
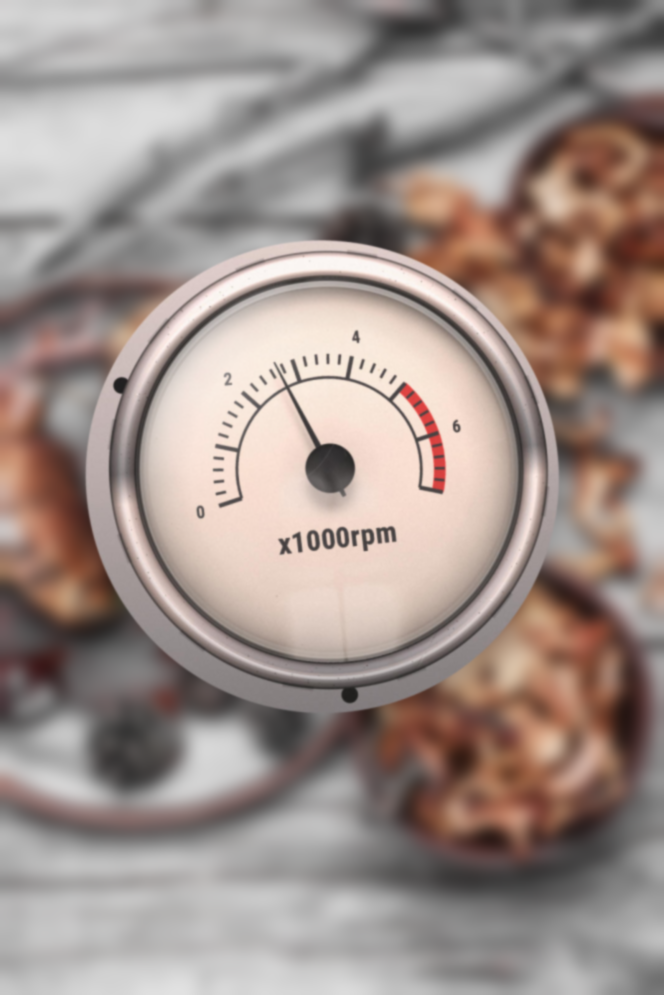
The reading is 2700 rpm
